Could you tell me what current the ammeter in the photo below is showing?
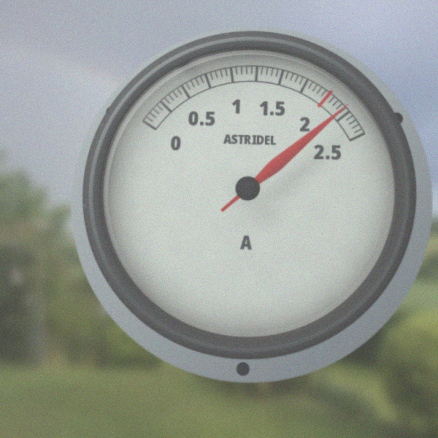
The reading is 2.2 A
